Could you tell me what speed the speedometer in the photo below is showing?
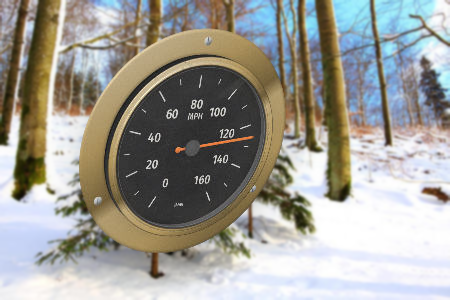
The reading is 125 mph
